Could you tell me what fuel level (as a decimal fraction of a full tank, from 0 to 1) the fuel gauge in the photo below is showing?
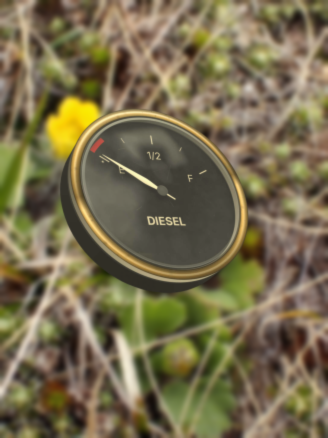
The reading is 0
